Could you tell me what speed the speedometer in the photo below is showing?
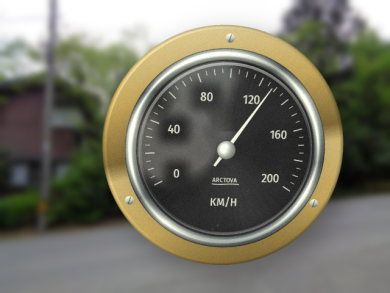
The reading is 127.5 km/h
